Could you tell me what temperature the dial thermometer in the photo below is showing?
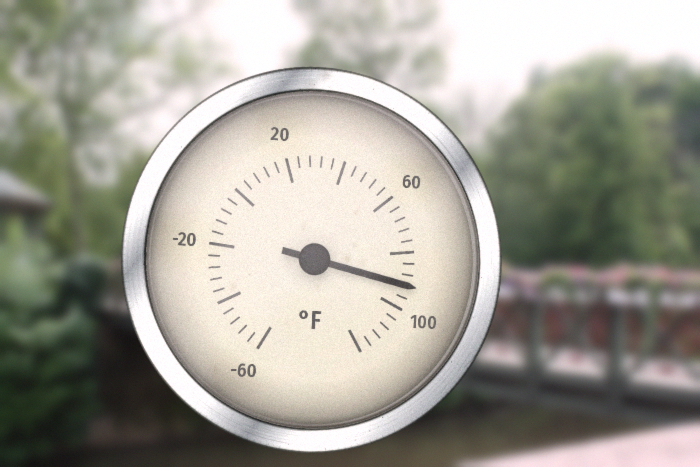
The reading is 92 °F
